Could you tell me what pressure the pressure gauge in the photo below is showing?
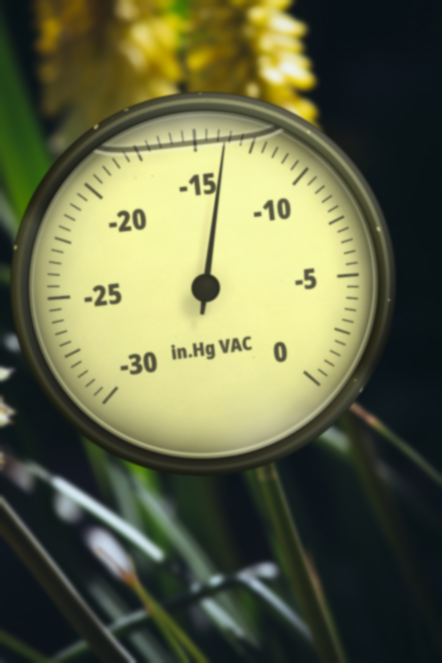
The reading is -13.75 inHg
